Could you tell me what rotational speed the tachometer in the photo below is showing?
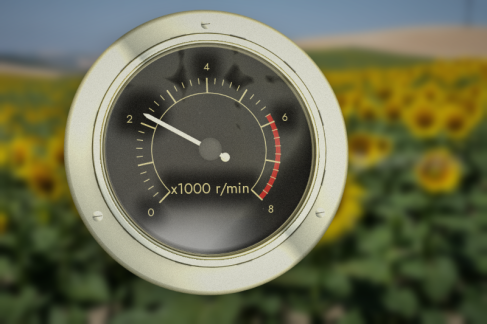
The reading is 2200 rpm
